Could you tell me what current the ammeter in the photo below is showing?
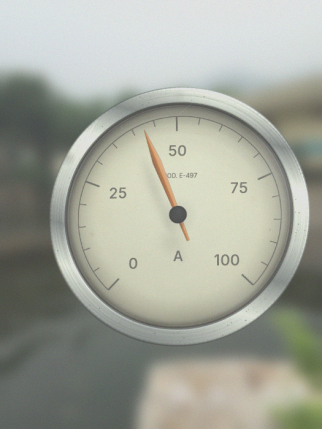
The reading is 42.5 A
